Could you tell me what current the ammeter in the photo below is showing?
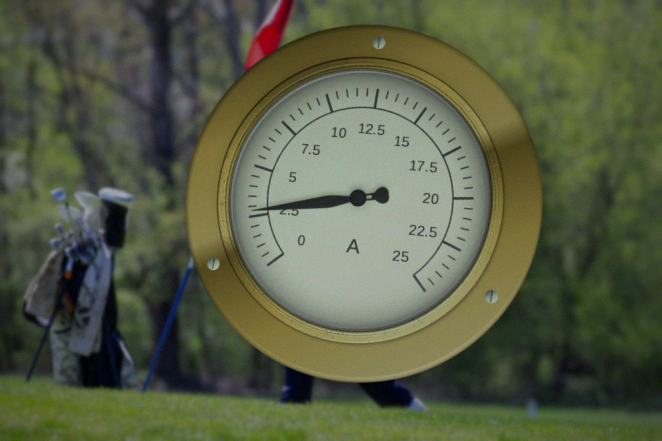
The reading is 2.75 A
